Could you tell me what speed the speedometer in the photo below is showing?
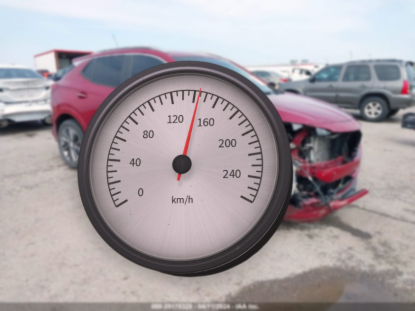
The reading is 145 km/h
